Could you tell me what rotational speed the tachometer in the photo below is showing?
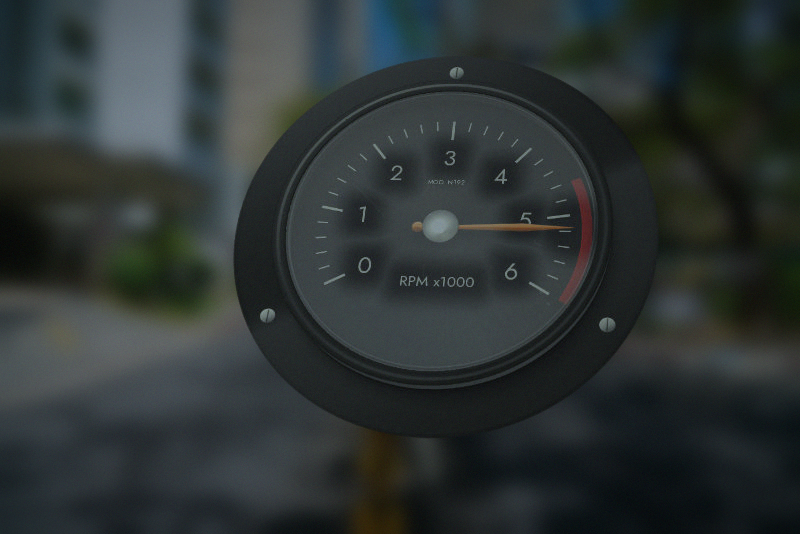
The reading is 5200 rpm
